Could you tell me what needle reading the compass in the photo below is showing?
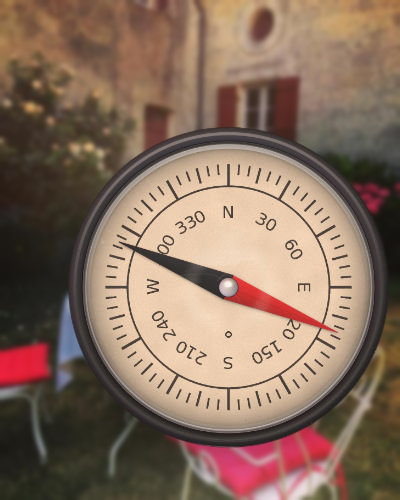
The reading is 112.5 °
